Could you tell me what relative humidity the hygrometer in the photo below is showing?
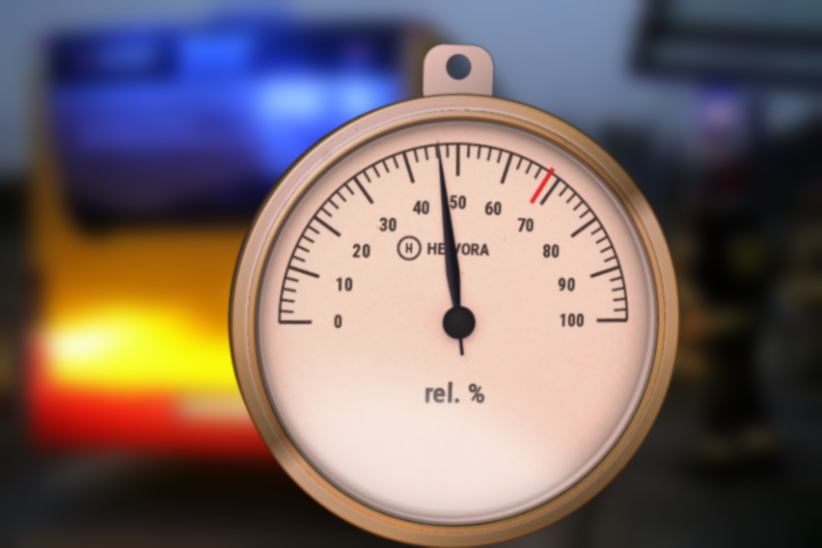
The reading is 46 %
